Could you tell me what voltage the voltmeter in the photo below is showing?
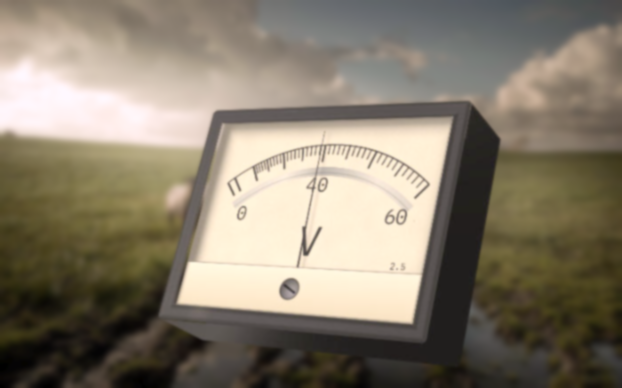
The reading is 40 V
